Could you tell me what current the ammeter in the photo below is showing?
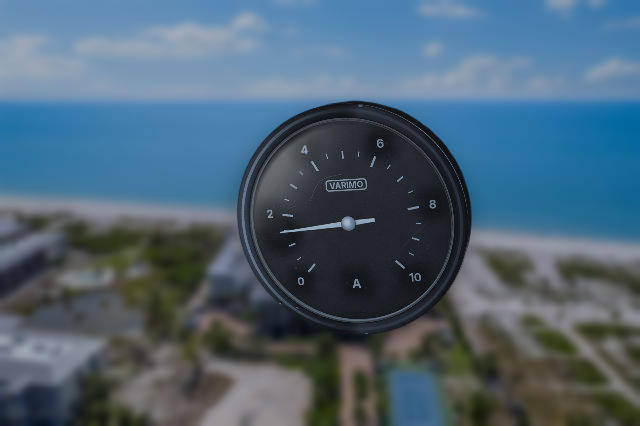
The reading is 1.5 A
